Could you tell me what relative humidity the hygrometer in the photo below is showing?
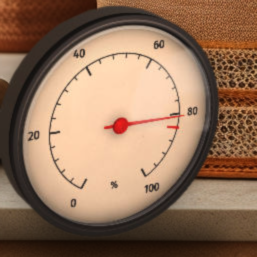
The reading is 80 %
